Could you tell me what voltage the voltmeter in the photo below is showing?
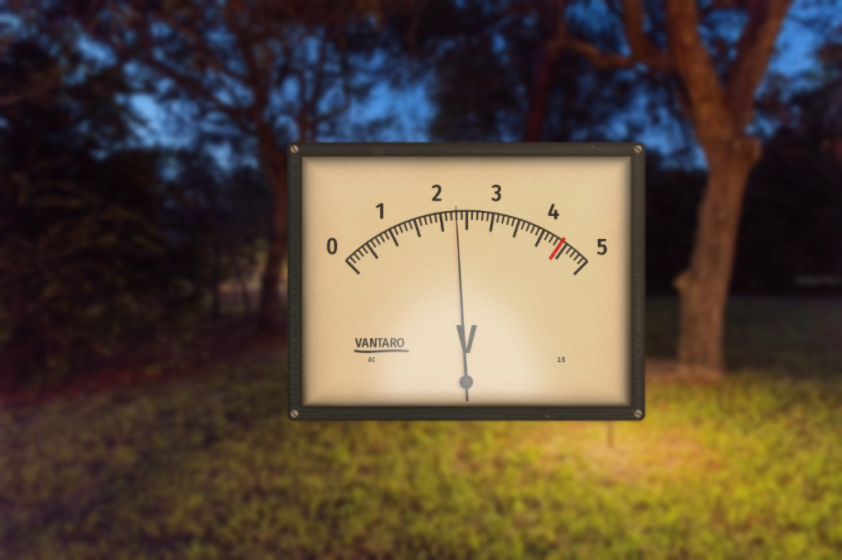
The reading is 2.3 V
